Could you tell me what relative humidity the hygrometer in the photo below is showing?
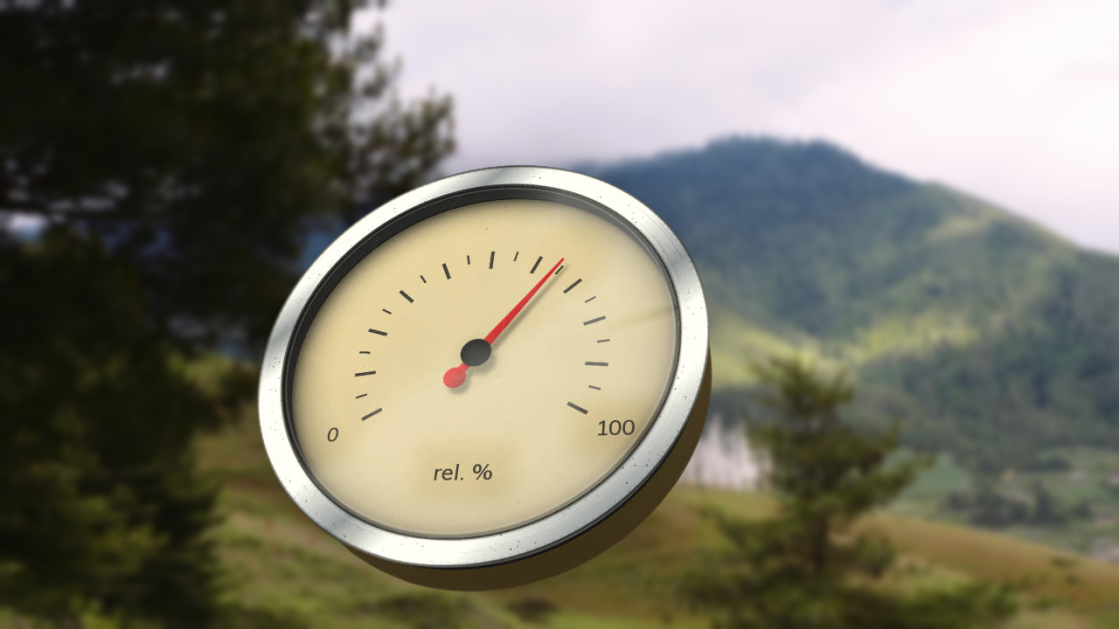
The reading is 65 %
